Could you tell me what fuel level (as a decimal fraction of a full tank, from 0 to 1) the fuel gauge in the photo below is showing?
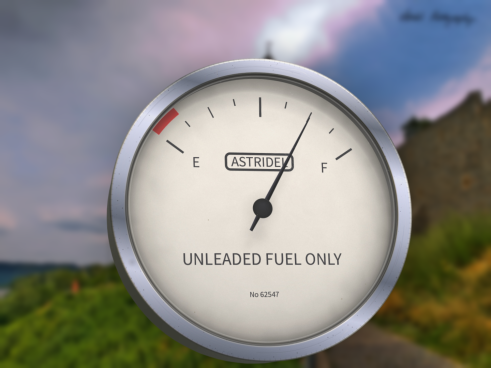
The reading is 0.75
